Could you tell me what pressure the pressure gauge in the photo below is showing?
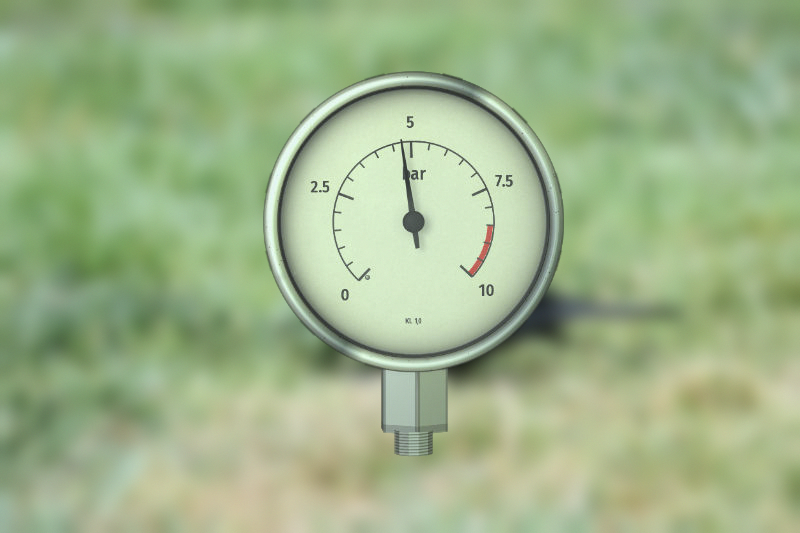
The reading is 4.75 bar
